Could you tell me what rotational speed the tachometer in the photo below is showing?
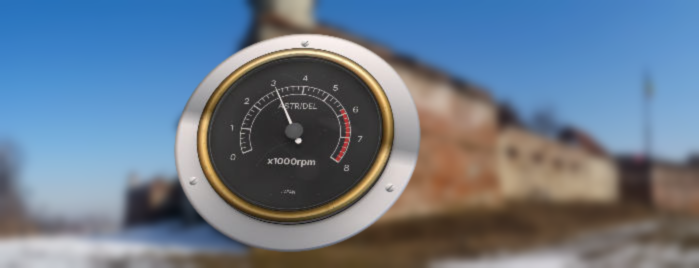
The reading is 3000 rpm
